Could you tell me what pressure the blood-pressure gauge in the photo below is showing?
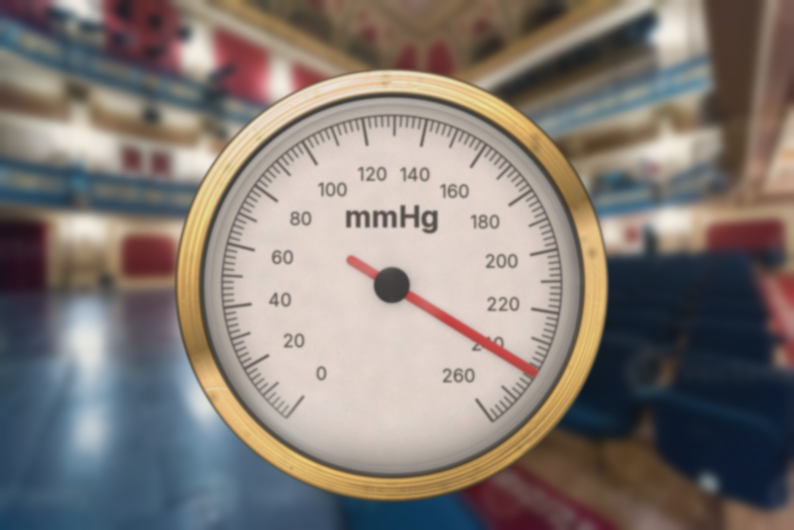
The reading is 240 mmHg
